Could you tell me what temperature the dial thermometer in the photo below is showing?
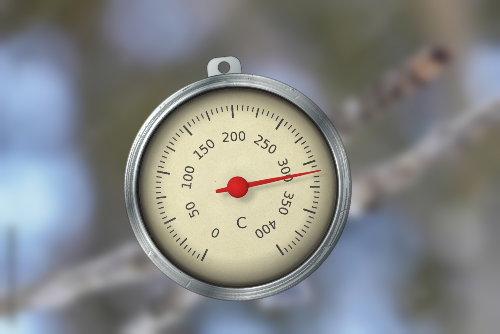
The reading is 310 °C
